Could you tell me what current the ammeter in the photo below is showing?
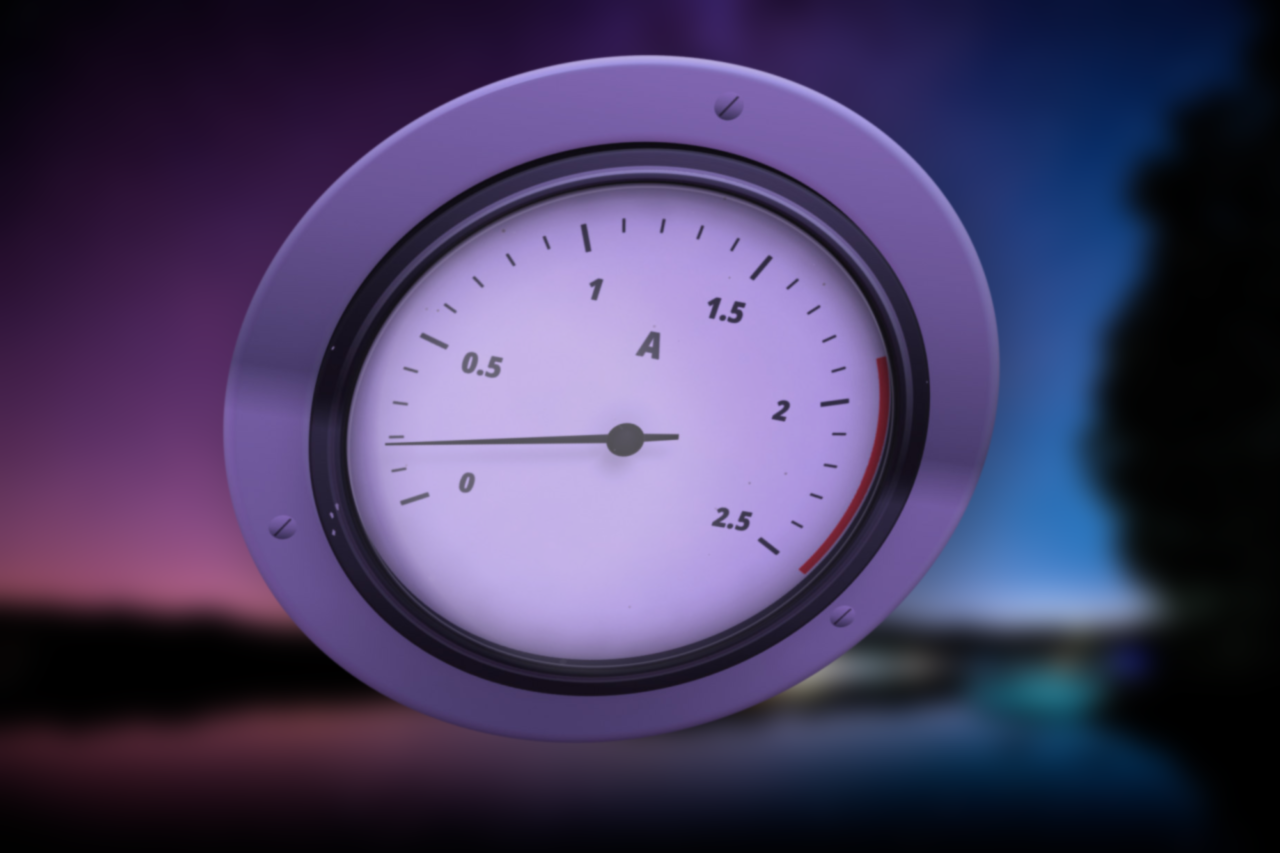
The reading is 0.2 A
